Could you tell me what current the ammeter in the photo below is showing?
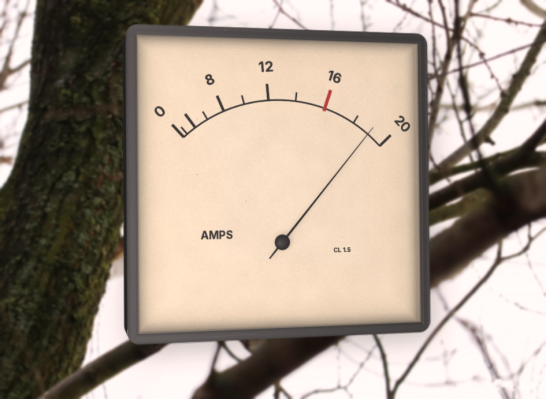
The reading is 19 A
